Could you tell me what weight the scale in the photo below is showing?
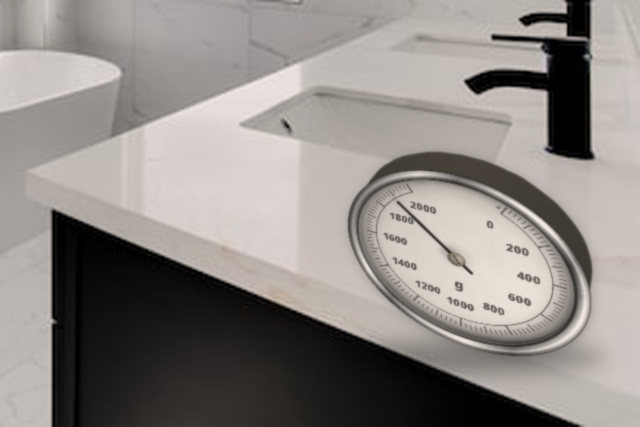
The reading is 1900 g
